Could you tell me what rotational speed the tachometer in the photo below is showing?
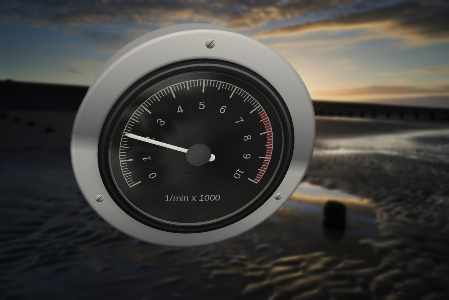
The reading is 2000 rpm
